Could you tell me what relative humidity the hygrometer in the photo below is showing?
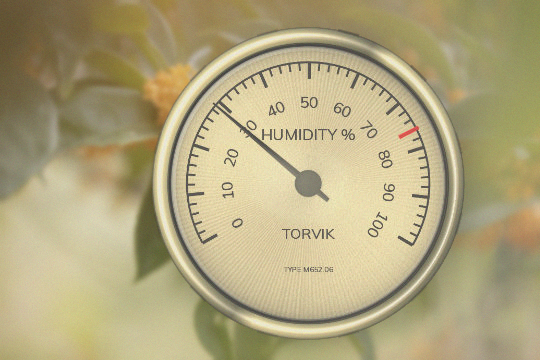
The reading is 29 %
